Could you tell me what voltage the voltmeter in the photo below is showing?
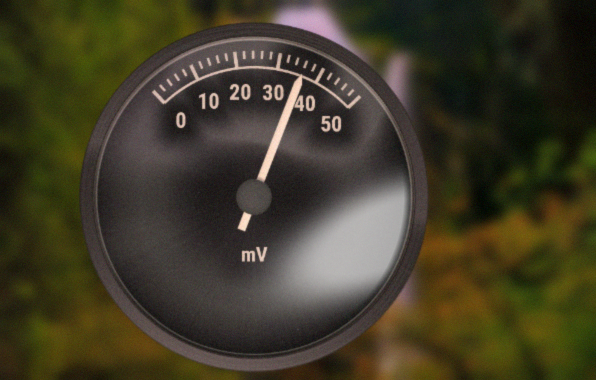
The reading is 36 mV
